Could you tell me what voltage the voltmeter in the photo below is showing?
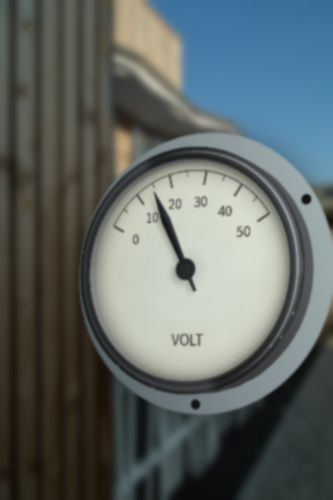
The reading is 15 V
